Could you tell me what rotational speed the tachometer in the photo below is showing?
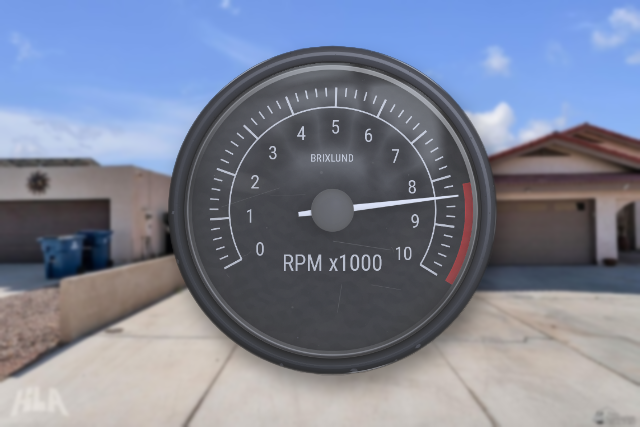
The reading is 8400 rpm
